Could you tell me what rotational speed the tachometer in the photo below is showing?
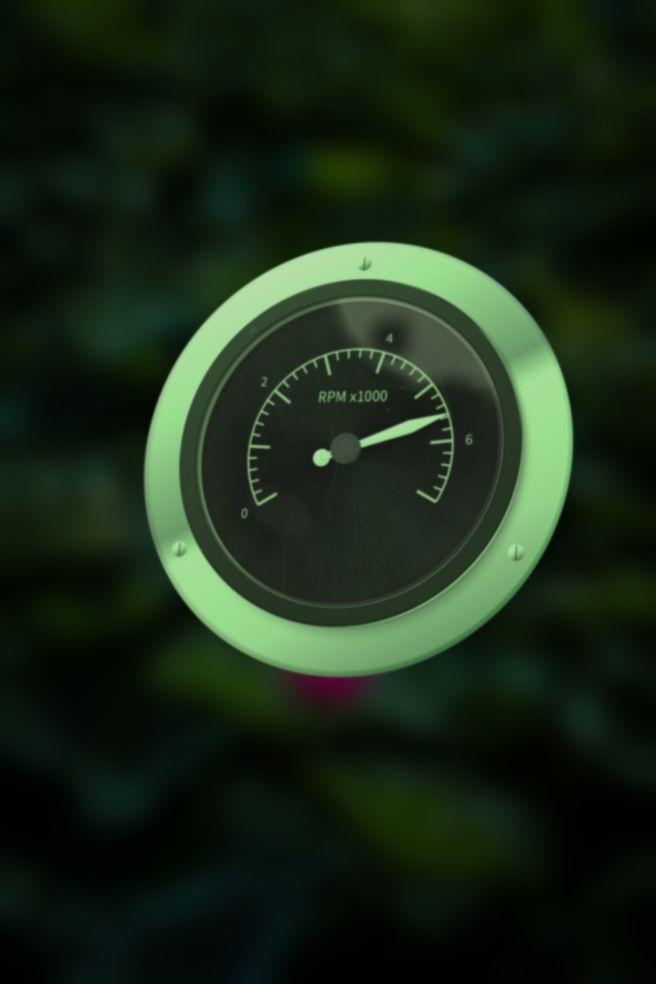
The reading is 5600 rpm
